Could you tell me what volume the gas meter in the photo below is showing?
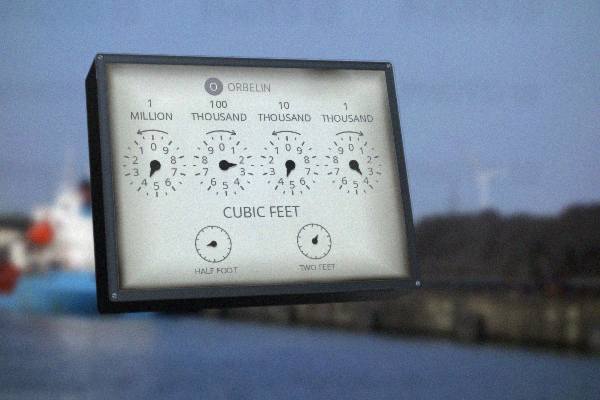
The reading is 424400 ft³
